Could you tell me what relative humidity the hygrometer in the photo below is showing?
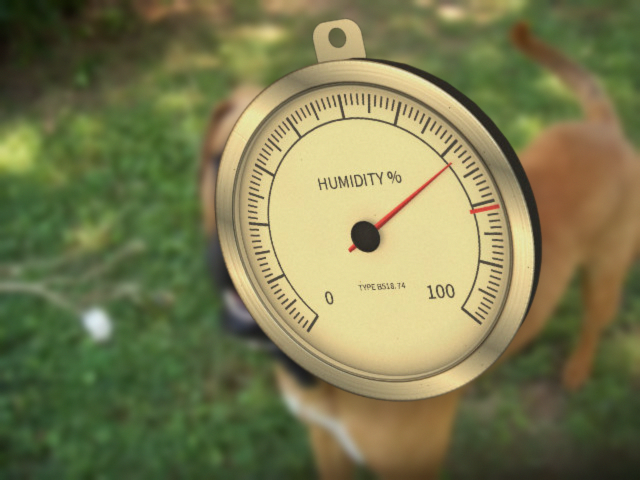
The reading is 72 %
